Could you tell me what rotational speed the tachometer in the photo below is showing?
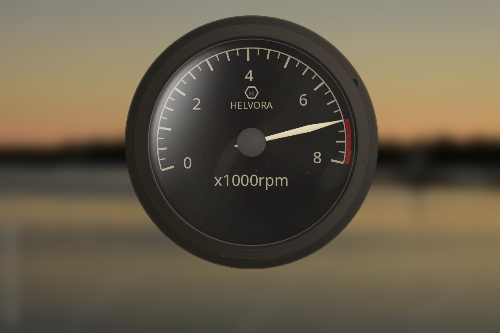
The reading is 7000 rpm
